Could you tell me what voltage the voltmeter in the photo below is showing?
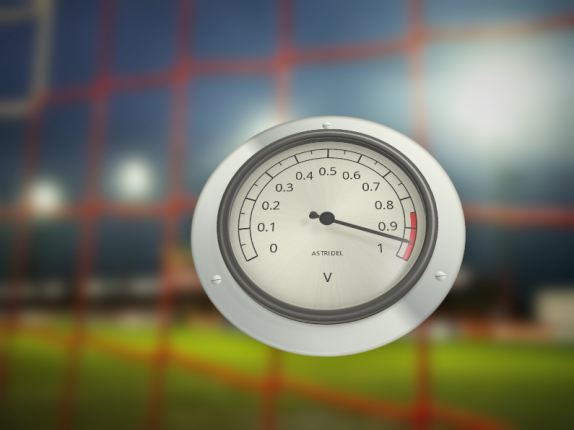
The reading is 0.95 V
